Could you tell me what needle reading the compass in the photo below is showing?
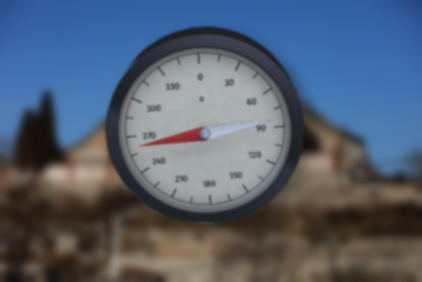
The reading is 262.5 °
